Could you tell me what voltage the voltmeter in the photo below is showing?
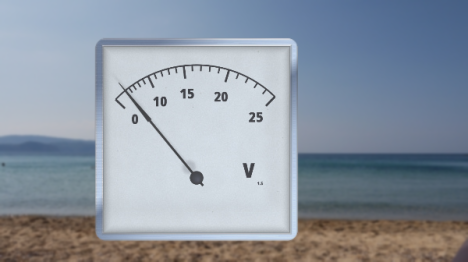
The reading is 5 V
